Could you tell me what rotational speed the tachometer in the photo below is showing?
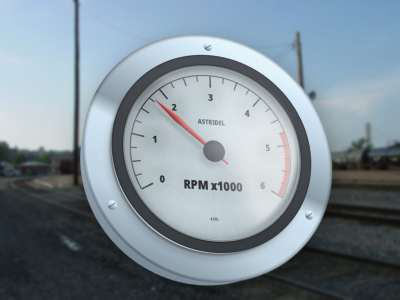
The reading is 1750 rpm
